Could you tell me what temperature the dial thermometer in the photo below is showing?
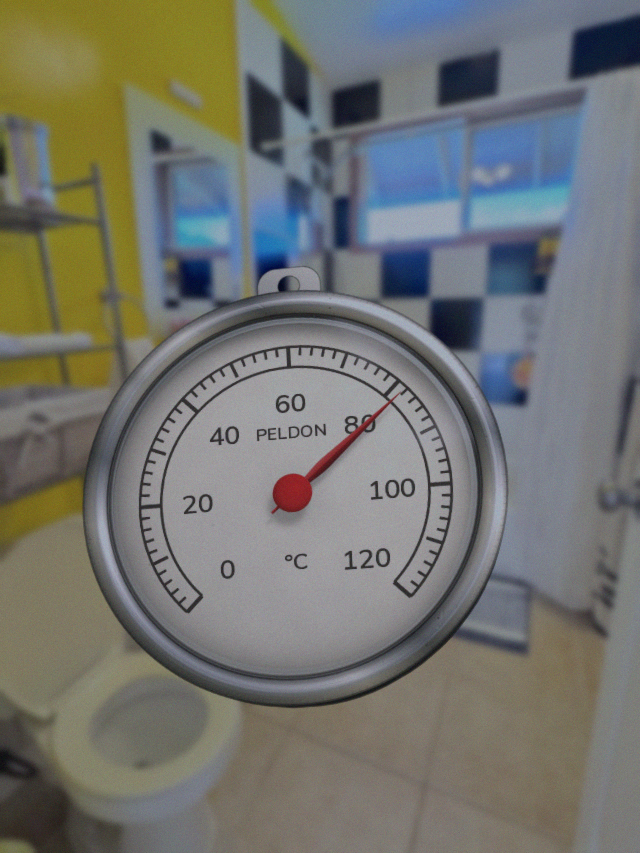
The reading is 82 °C
